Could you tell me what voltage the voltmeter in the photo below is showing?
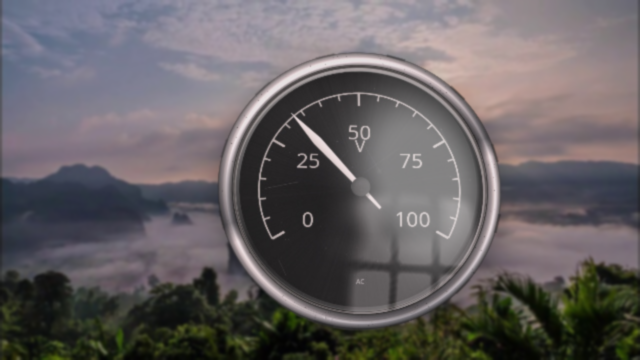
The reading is 32.5 V
